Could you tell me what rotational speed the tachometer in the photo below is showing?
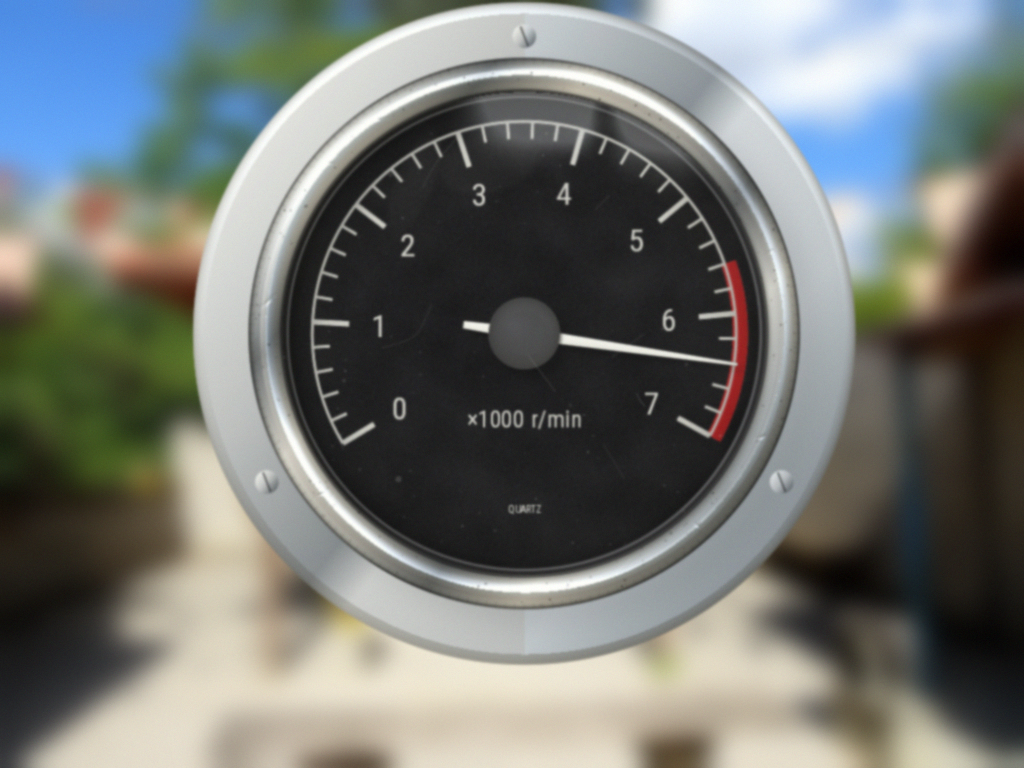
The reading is 6400 rpm
